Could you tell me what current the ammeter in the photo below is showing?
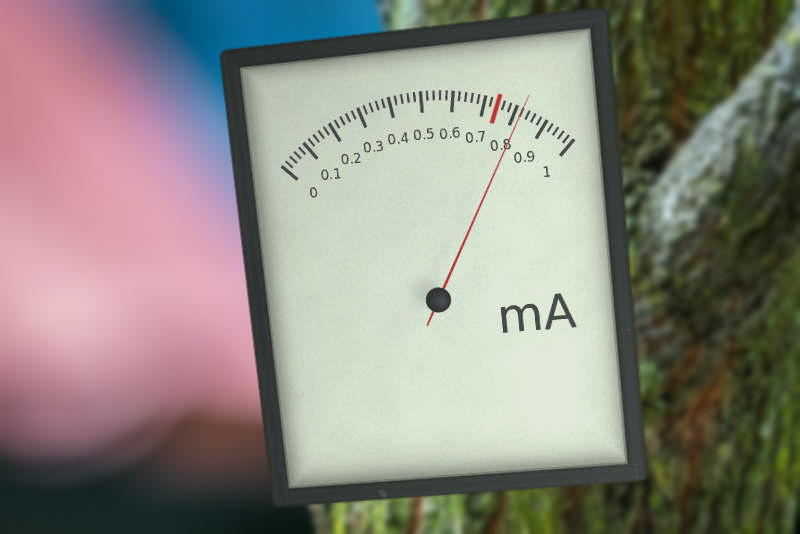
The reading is 0.82 mA
